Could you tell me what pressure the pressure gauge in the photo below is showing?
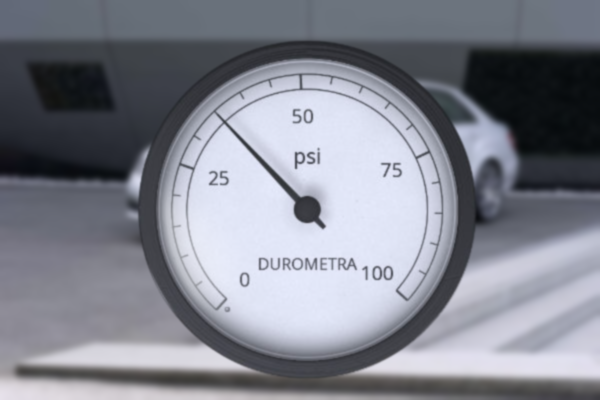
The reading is 35 psi
